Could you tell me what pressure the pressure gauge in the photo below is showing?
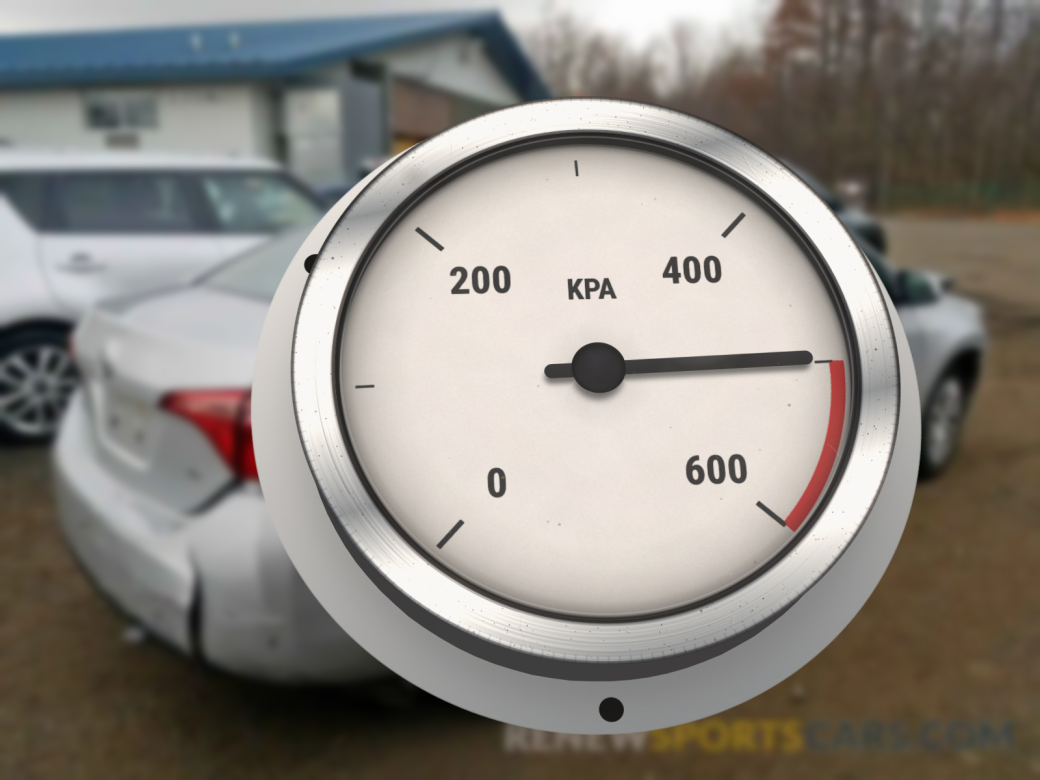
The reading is 500 kPa
